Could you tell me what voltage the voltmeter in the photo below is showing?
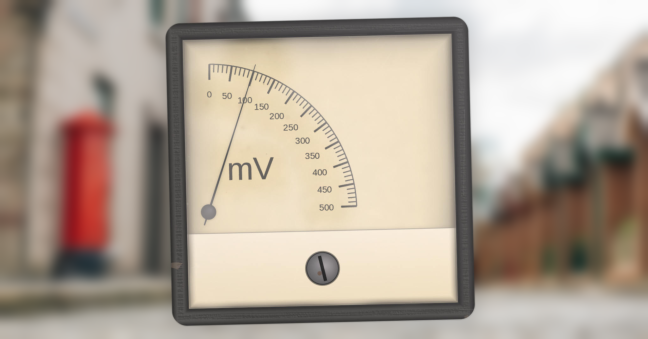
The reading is 100 mV
